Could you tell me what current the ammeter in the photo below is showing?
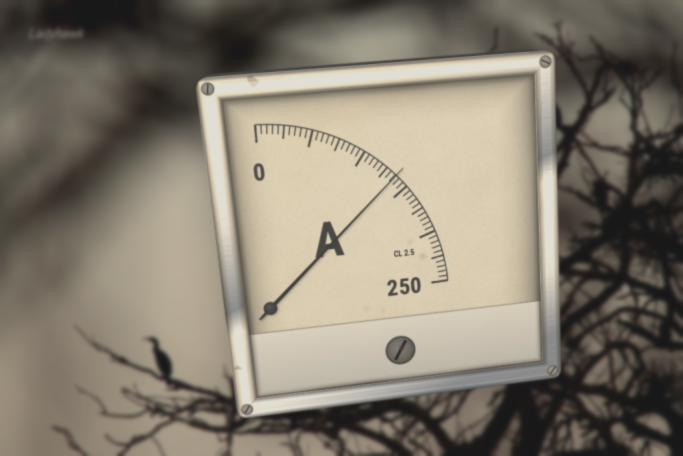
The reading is 135 A
